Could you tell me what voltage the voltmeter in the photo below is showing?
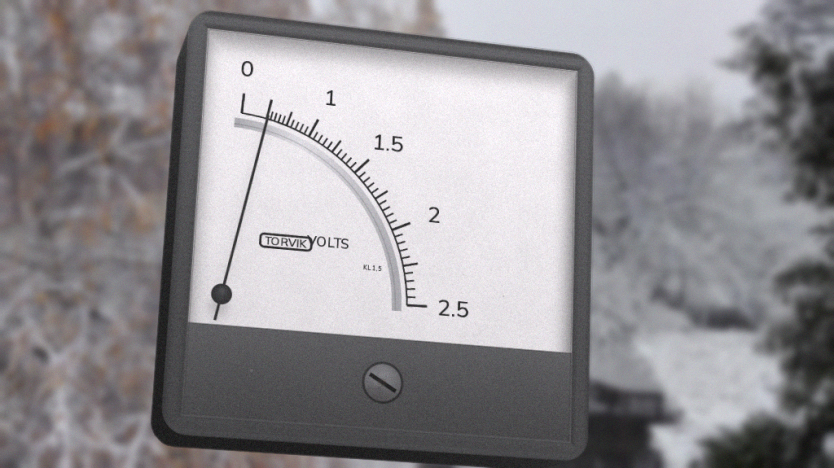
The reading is 0.5 V
